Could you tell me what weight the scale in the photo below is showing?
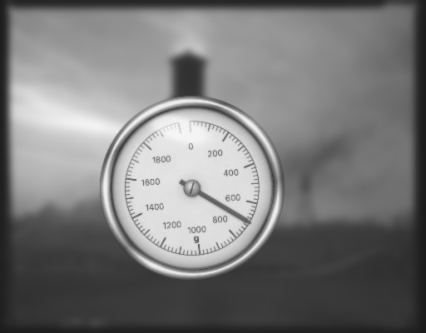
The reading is 700 g
